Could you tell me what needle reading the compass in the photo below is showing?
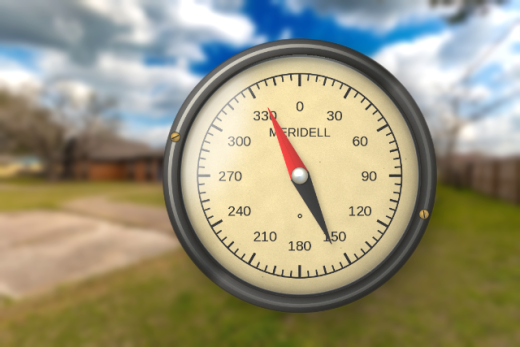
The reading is 335 °
